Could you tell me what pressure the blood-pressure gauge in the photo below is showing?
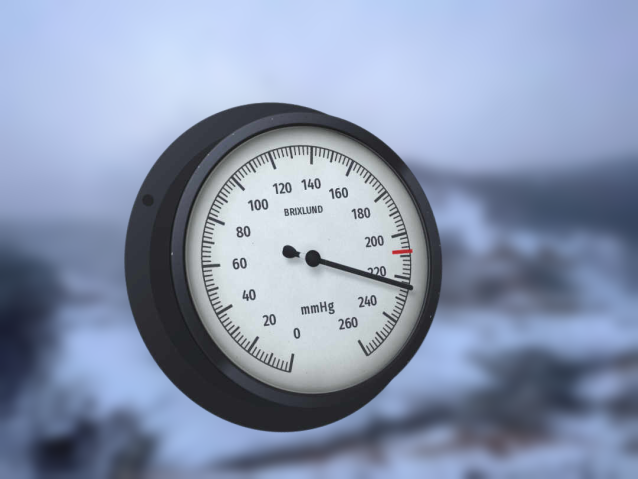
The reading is 224 mmHg
